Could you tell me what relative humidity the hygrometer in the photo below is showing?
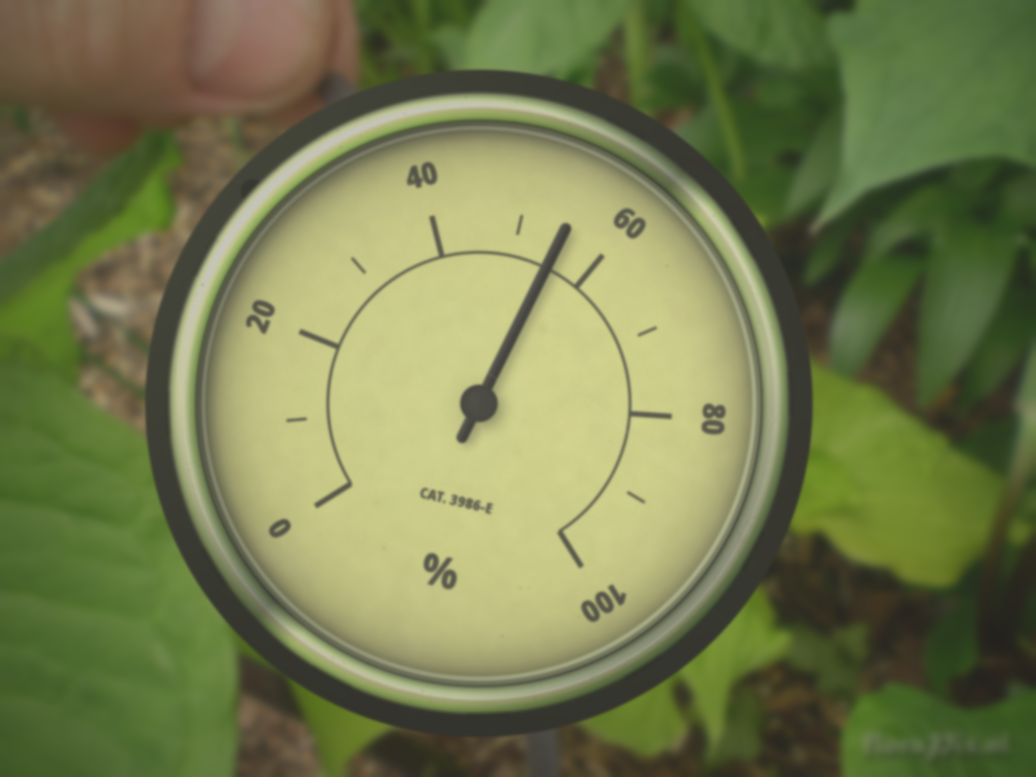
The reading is 55 %
